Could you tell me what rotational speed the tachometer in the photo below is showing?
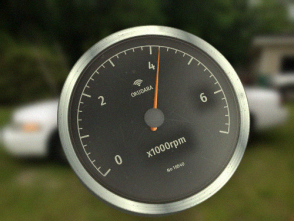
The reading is 4200 rpm
